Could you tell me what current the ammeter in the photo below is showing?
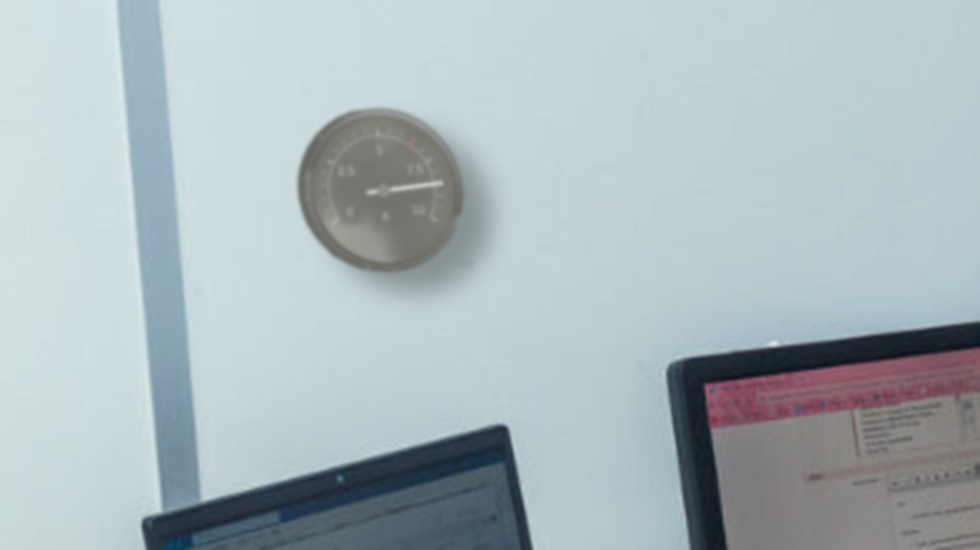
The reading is 8.5 A
